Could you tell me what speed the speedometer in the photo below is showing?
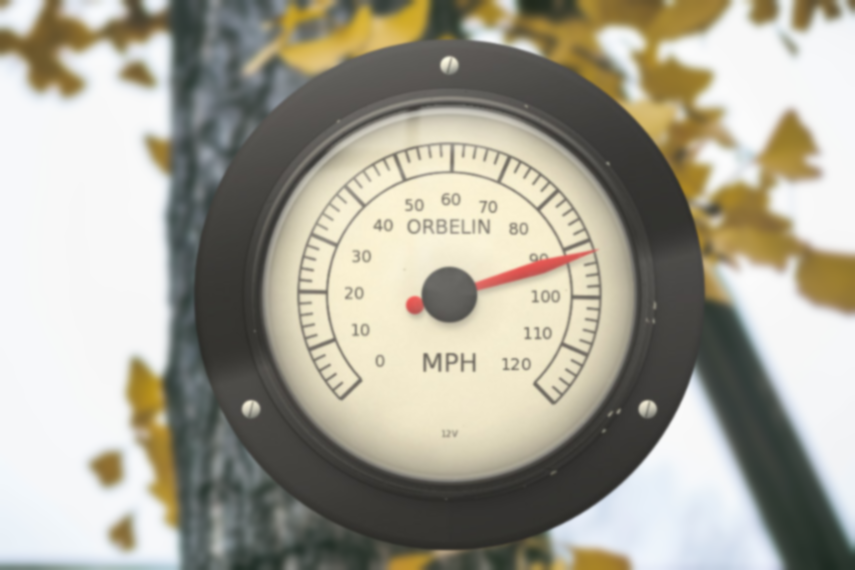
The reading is 92 mph
